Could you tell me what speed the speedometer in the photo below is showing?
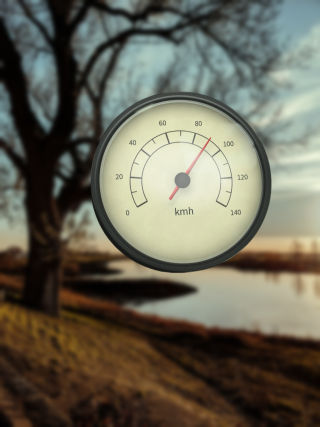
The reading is 90 km/h
